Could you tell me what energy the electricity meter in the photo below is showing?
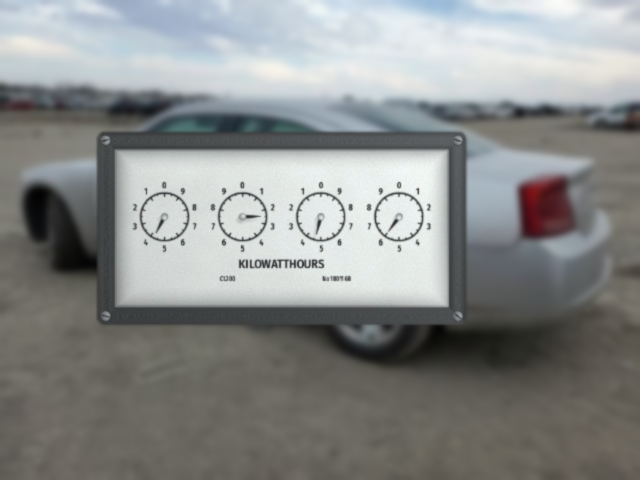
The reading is 4246 kWh
